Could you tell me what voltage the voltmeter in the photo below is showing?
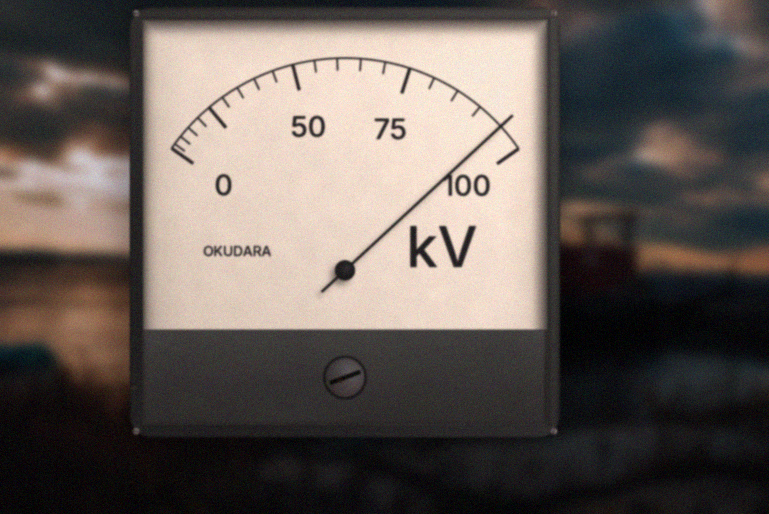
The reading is 95 kV
